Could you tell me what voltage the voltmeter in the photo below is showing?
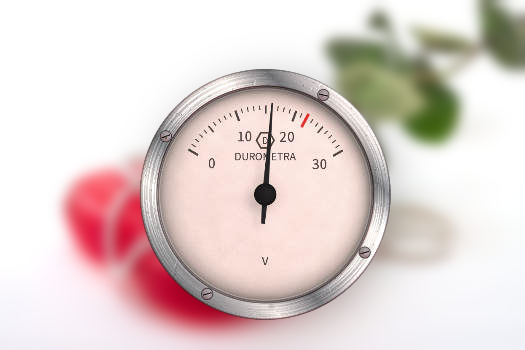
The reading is 16 V
